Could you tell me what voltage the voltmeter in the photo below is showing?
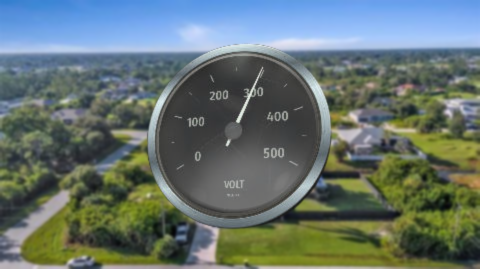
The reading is 300 V
